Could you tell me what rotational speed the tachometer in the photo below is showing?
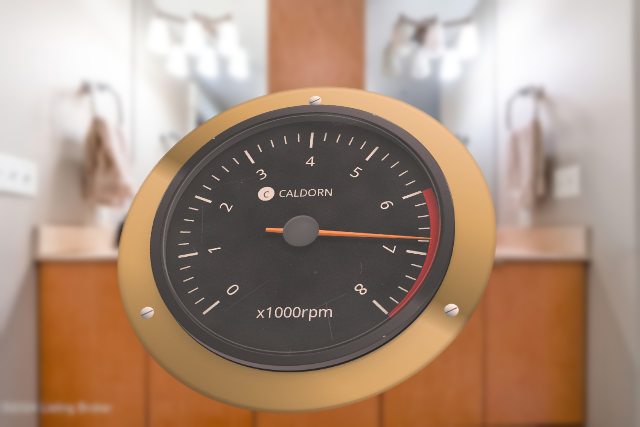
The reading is 6800 rpm
